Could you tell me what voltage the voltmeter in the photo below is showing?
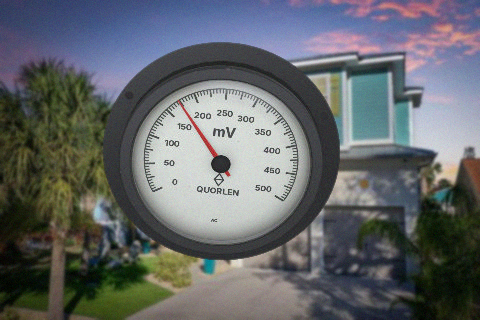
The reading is 175 mV
